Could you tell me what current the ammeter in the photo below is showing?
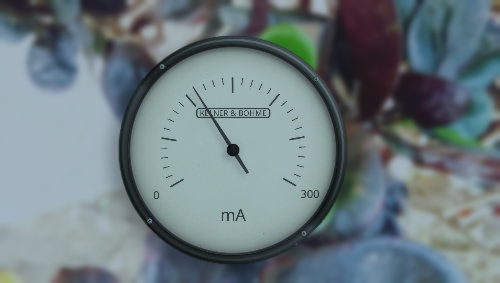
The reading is 110 mA
